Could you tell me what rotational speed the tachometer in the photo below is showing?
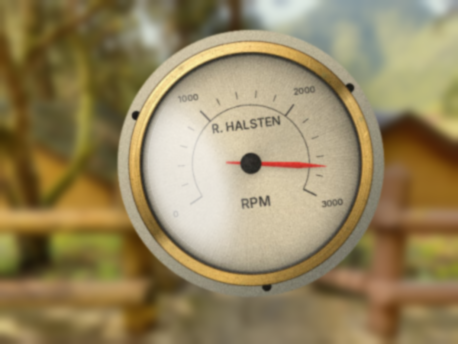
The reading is 2700 rpm
